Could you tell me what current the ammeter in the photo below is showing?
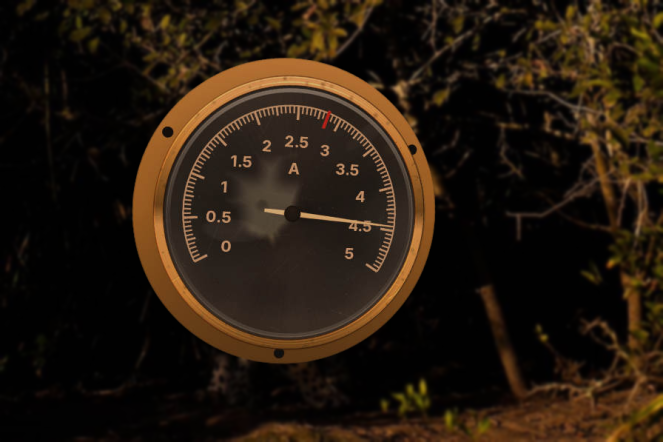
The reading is 4.45 A
